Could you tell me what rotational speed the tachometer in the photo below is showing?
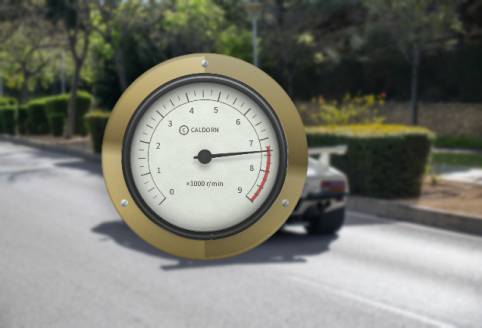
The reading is 7375 rpm
